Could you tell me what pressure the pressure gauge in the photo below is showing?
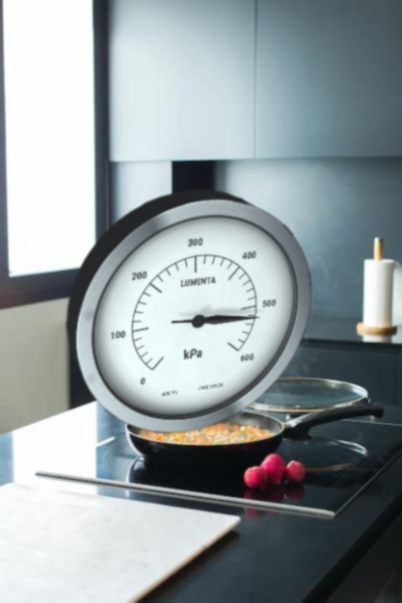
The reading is 520 kPa
